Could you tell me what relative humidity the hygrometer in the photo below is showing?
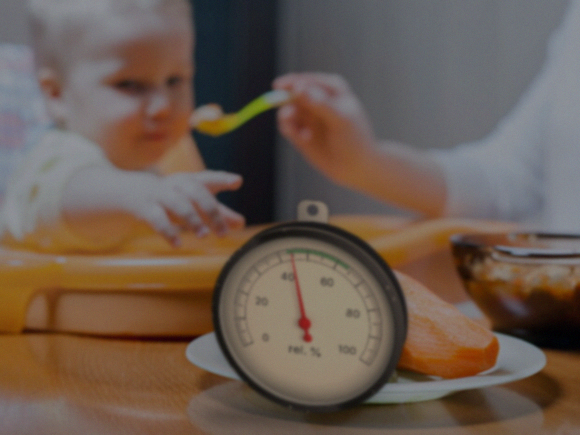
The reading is 45 %
